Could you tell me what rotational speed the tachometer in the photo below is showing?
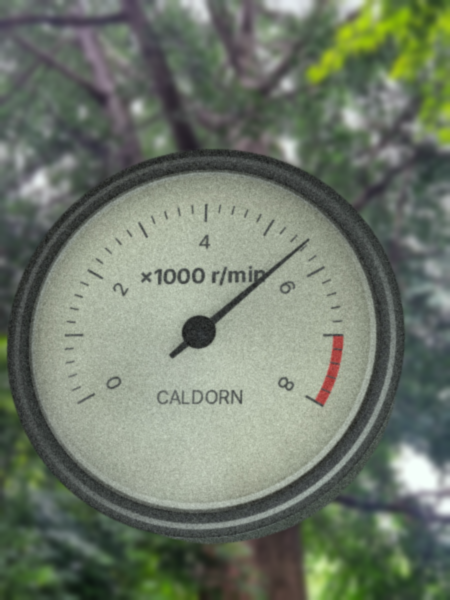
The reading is 5600 rpm
